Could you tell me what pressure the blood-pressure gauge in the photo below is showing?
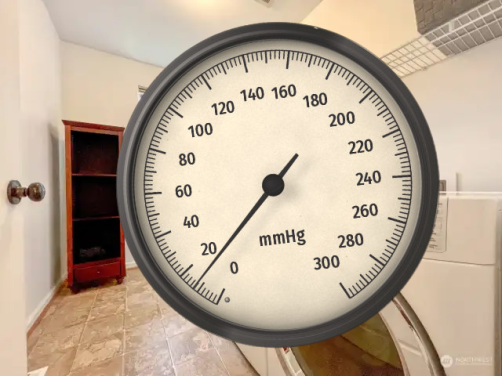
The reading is 12 mmHg
